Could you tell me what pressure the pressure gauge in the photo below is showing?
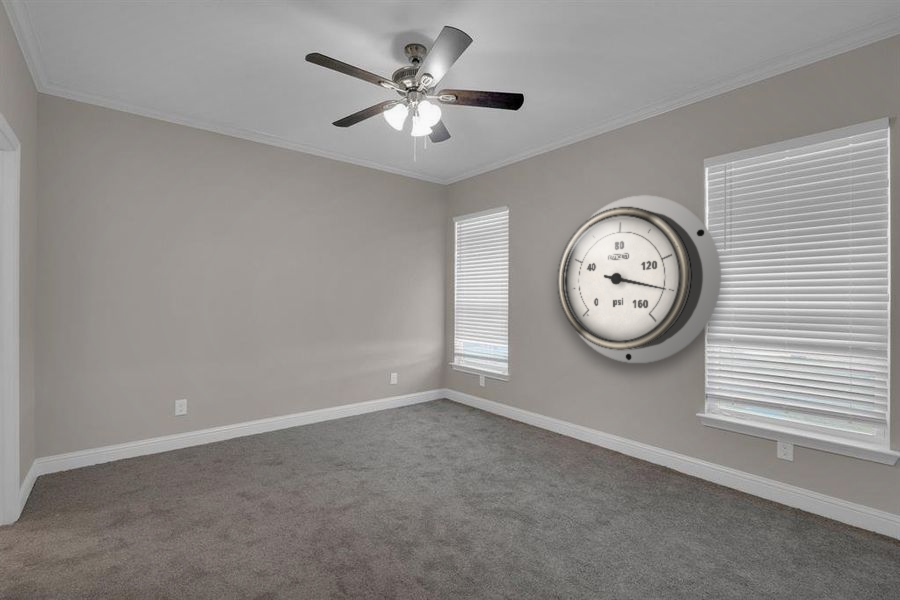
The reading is 140 psi
